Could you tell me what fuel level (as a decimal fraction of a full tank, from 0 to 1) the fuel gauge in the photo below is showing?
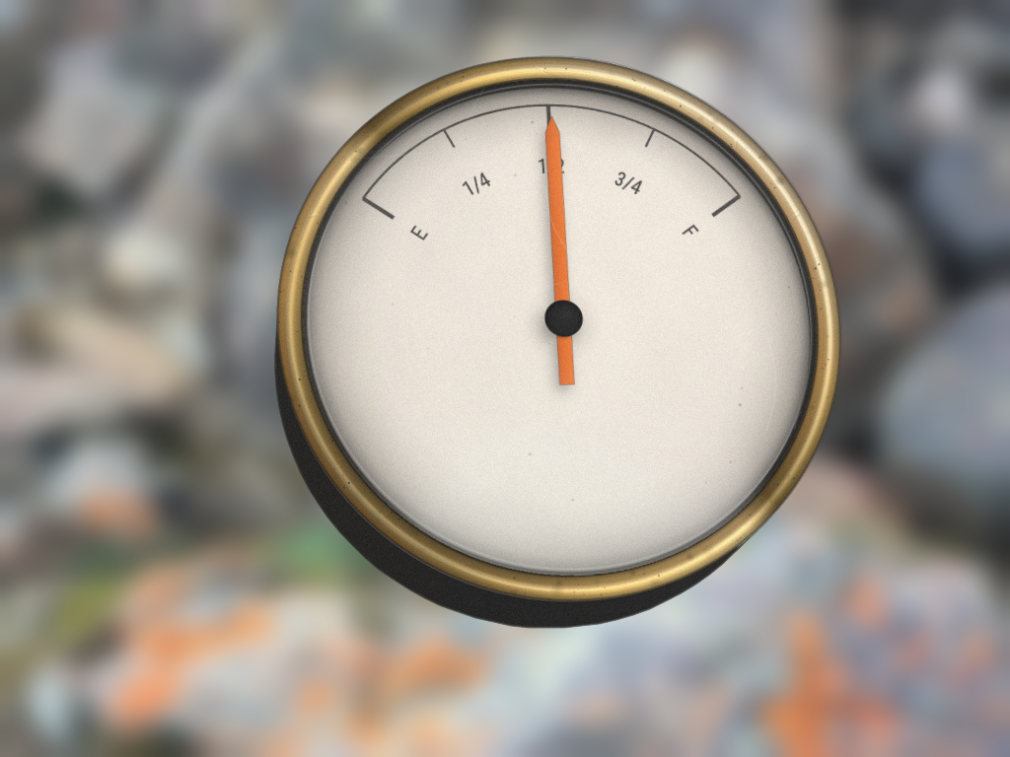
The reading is 0.5
